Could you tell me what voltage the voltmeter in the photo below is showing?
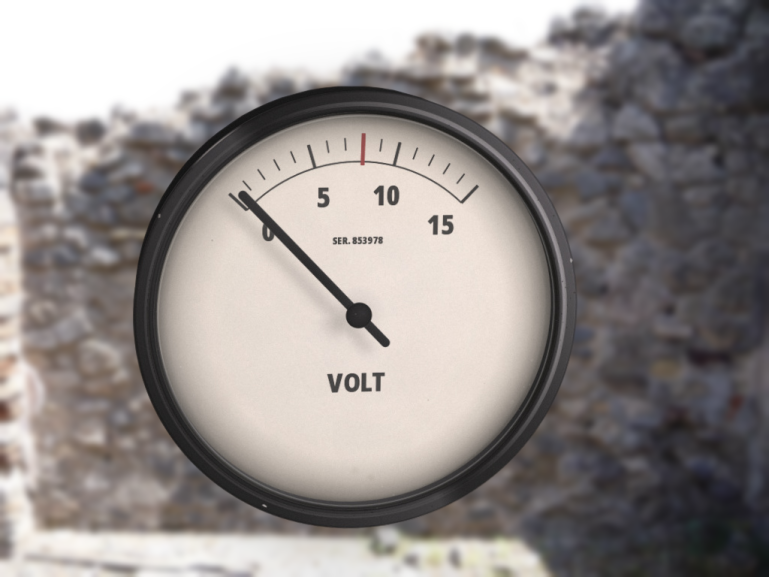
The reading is 0.5 V
